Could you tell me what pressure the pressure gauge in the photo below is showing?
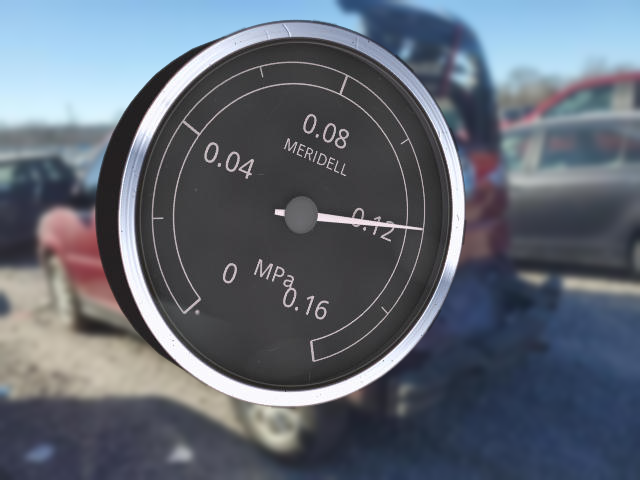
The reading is 0.12 MPa
